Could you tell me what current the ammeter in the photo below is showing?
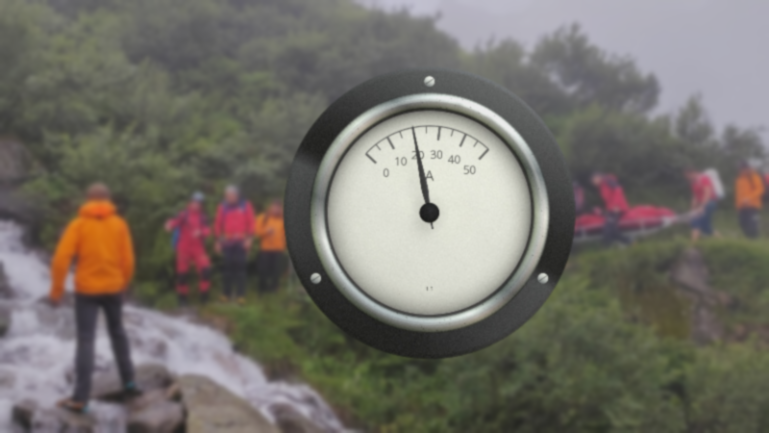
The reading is 20 A
